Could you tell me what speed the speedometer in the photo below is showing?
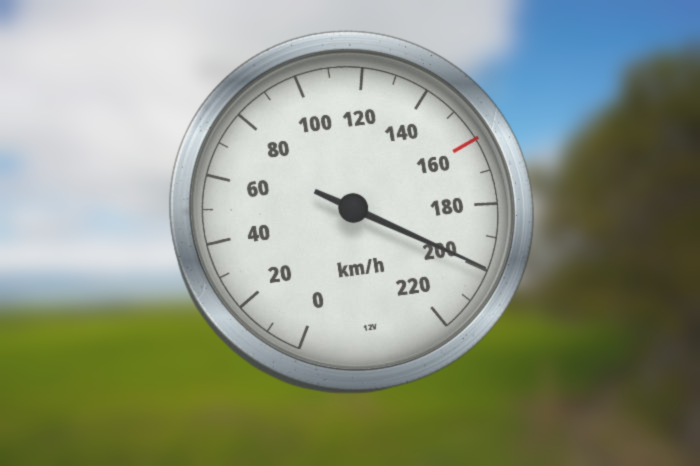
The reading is 200 km/h
